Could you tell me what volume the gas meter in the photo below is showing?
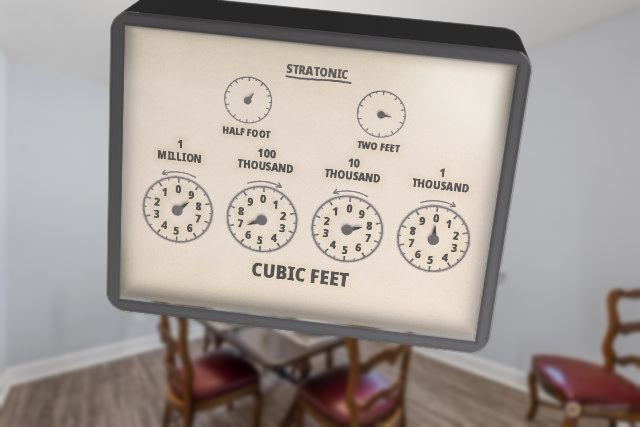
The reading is 868000 ft³
